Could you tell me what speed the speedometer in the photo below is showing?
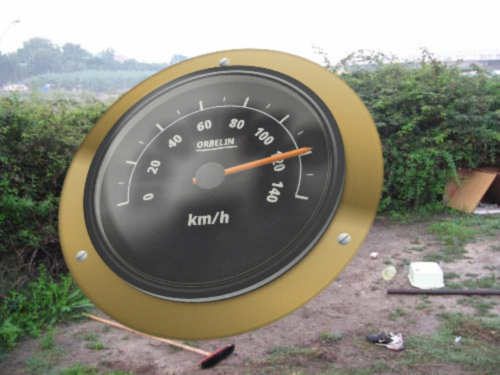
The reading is 120 km/h
